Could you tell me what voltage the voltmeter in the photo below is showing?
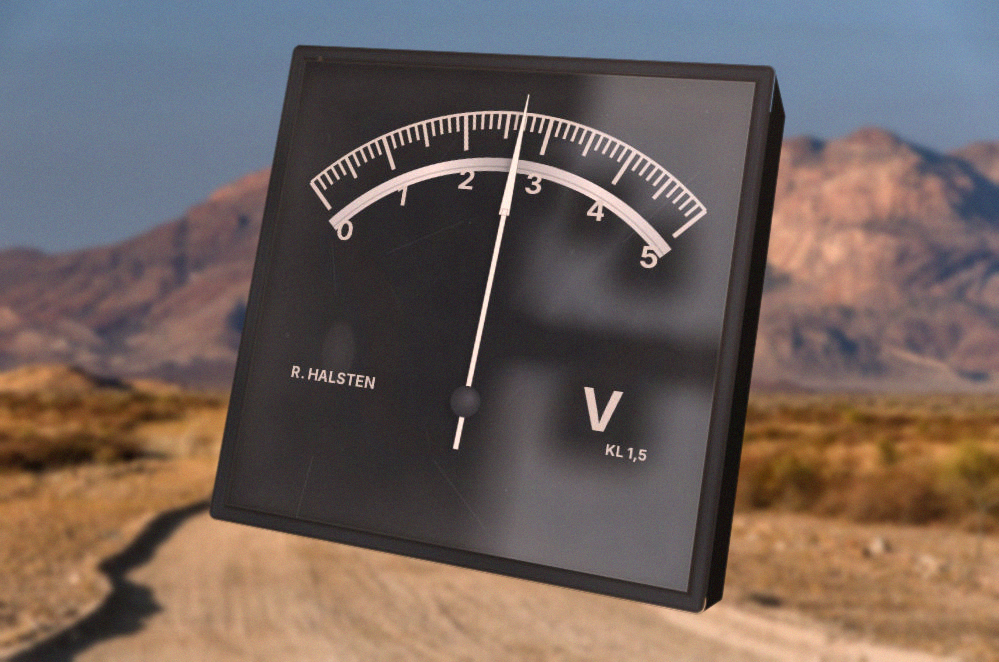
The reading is 2.7 V
